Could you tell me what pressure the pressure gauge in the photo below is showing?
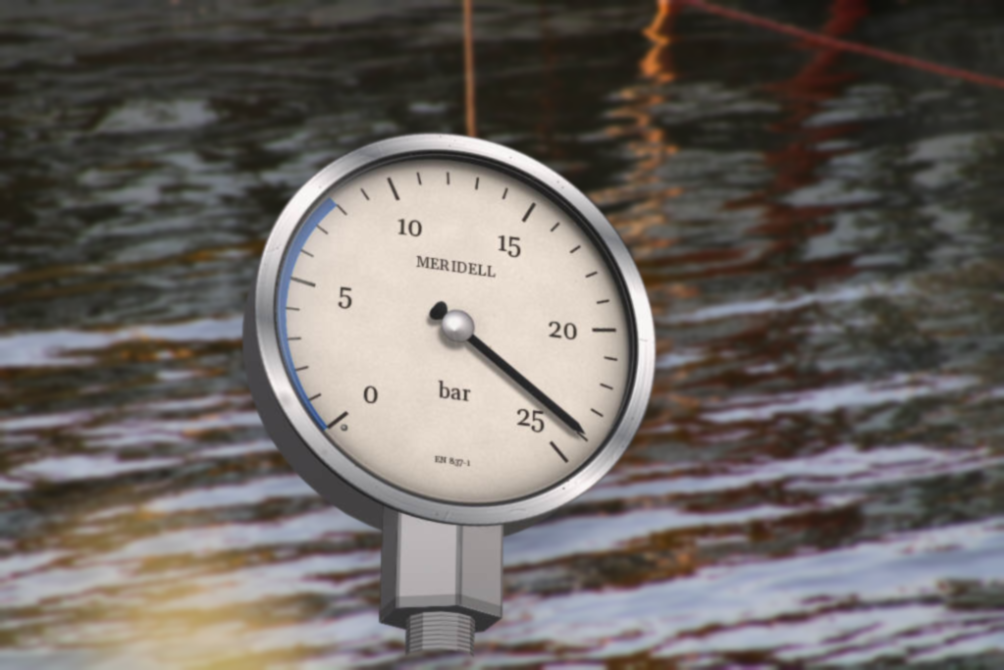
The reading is 24 bar
